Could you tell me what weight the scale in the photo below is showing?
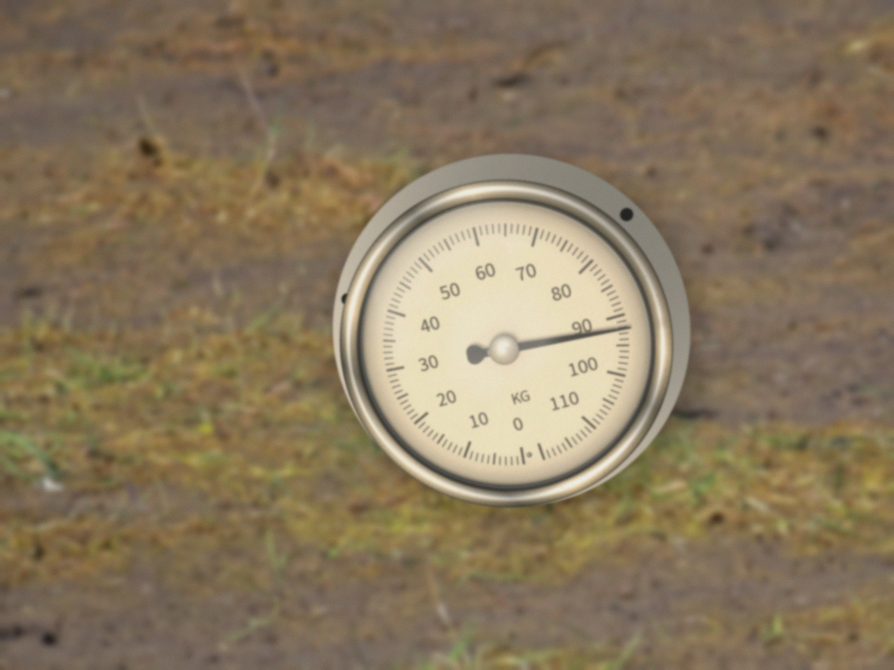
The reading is 92 kg
